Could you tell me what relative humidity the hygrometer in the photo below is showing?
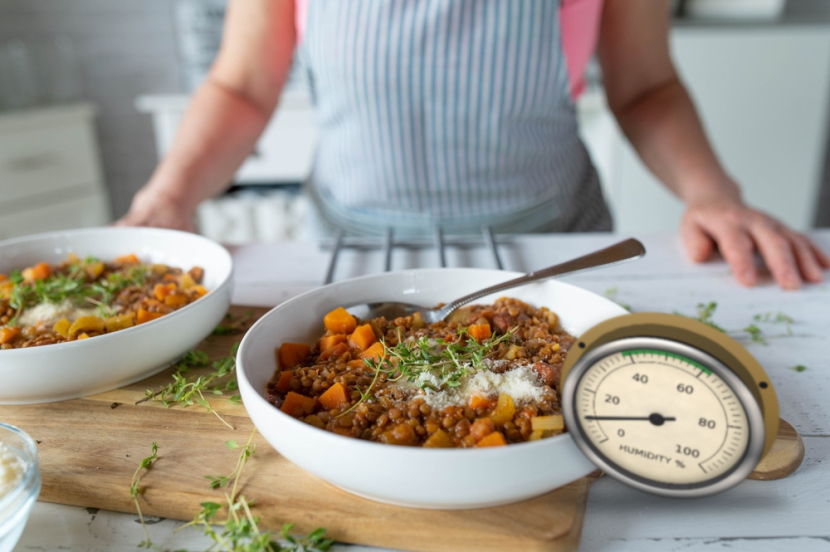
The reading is 10 %
